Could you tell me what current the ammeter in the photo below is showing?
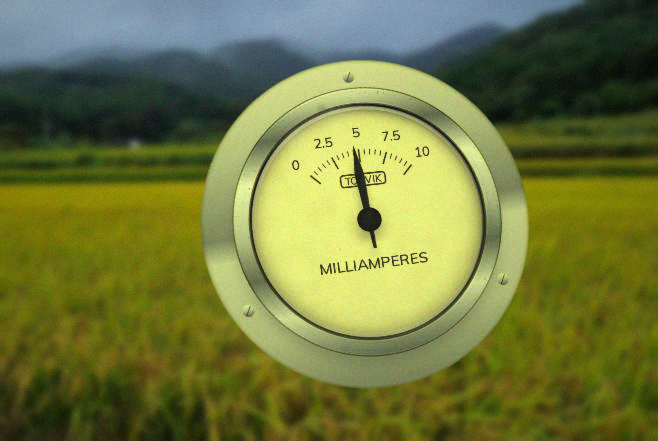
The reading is 4.5 mA
